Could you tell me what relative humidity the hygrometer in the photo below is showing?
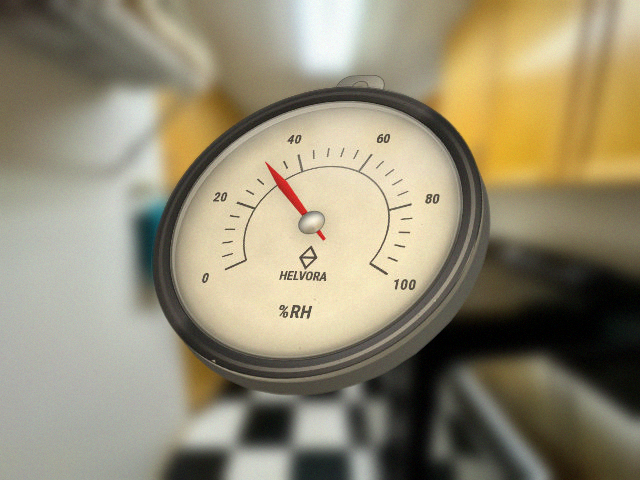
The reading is 32 %
